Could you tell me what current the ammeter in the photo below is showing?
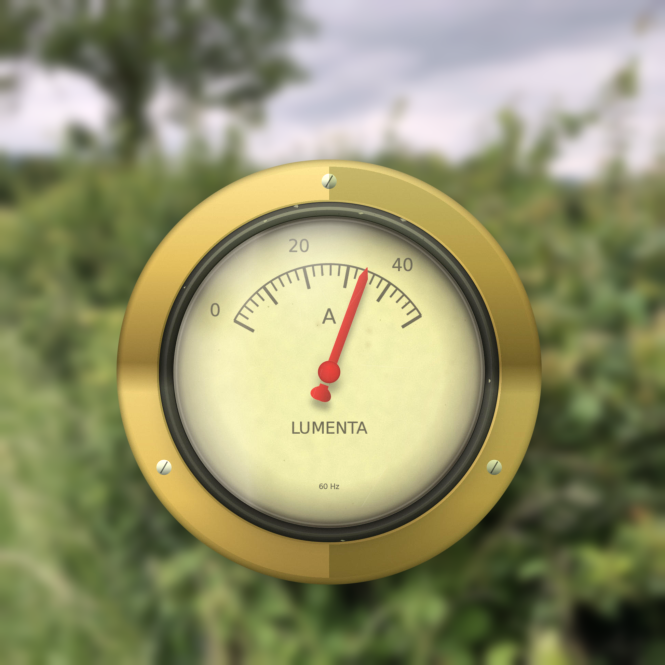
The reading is 34 A
